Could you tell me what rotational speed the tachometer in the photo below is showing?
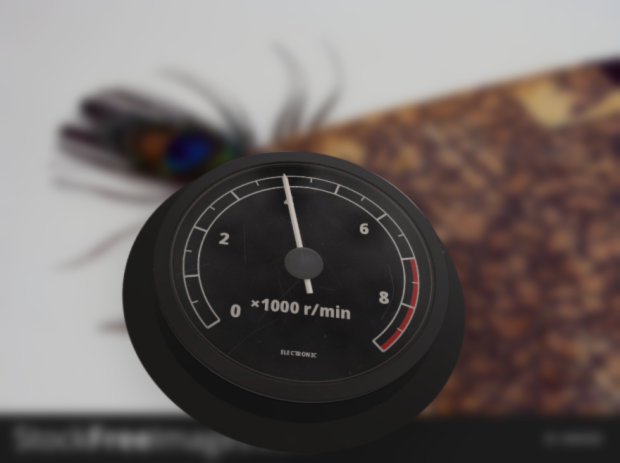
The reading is 4000 rpm
